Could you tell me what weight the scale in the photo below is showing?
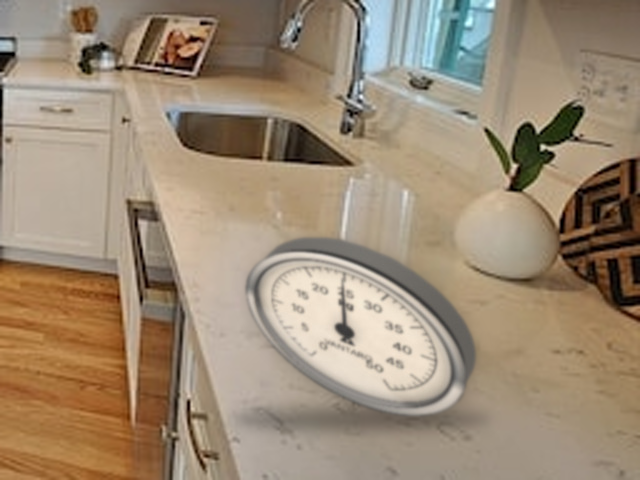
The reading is 25 kg
